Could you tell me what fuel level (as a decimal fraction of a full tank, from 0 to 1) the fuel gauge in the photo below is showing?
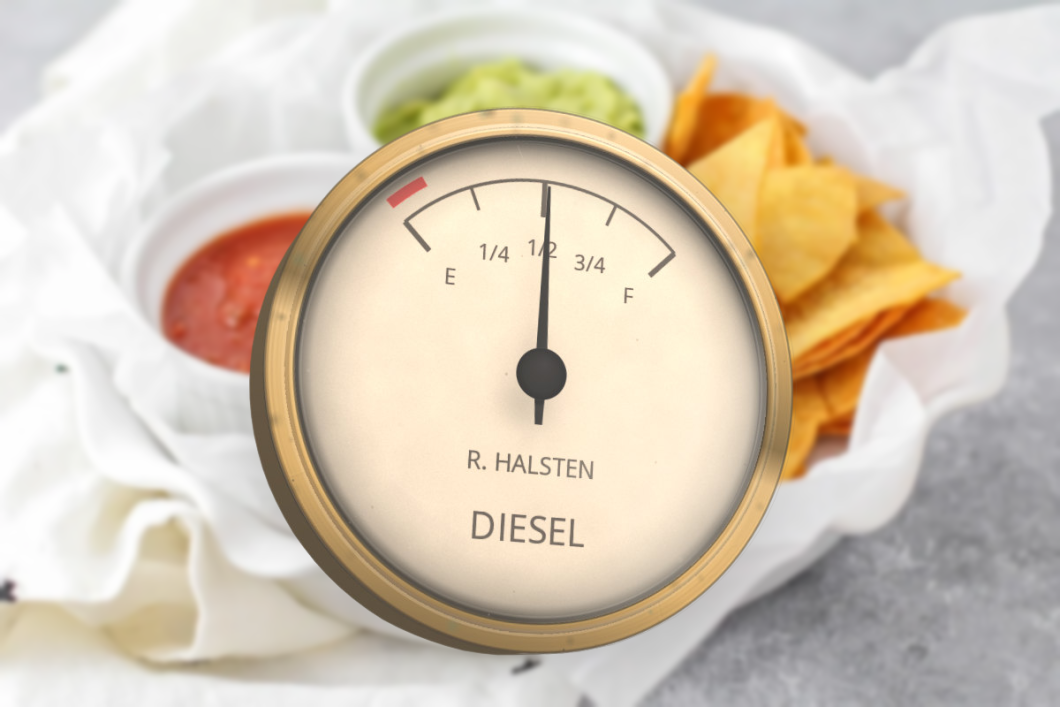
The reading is 0.5
